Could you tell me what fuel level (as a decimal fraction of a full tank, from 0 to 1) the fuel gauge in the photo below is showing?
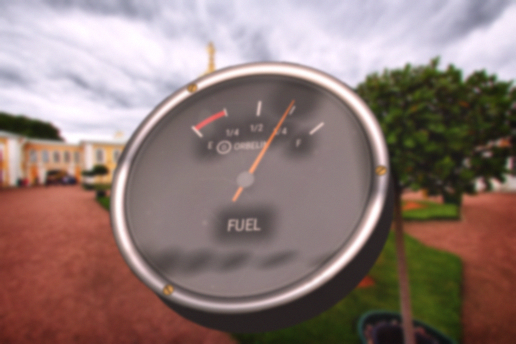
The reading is 0.75
